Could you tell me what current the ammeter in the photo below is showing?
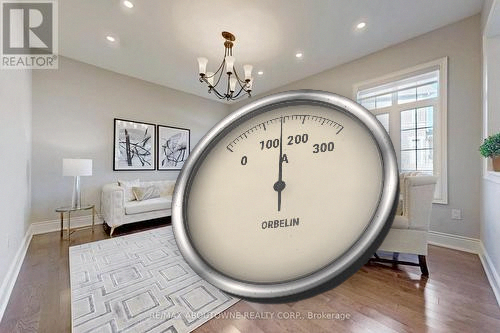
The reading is 150 A
